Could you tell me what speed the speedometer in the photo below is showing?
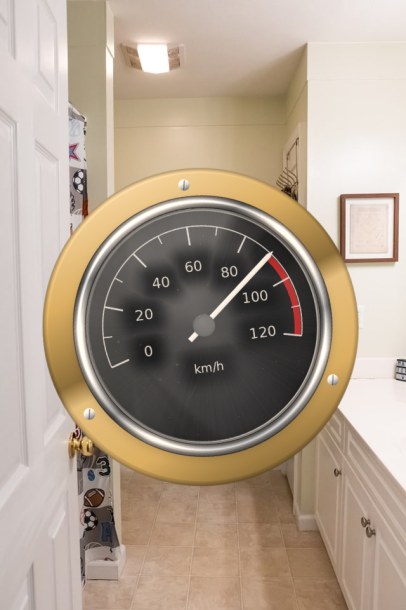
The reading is 90 km/h
